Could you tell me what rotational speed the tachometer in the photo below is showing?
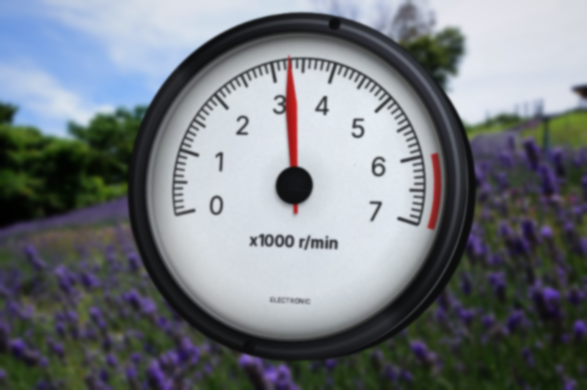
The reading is 3300 rpm
